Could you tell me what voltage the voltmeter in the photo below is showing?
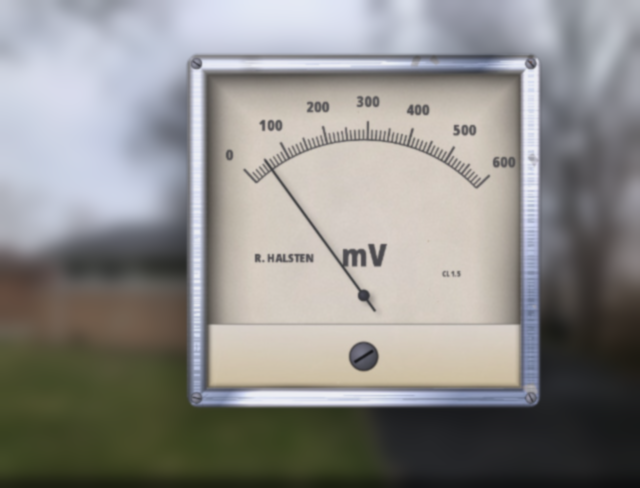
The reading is 50 mV
